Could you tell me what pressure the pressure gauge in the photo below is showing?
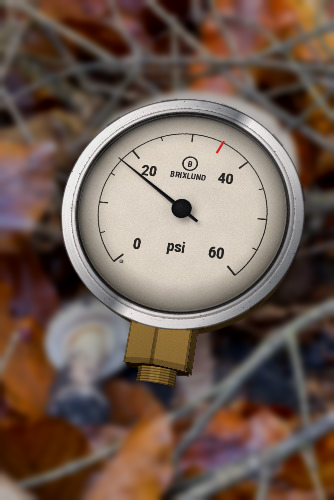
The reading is 17.5 psi
